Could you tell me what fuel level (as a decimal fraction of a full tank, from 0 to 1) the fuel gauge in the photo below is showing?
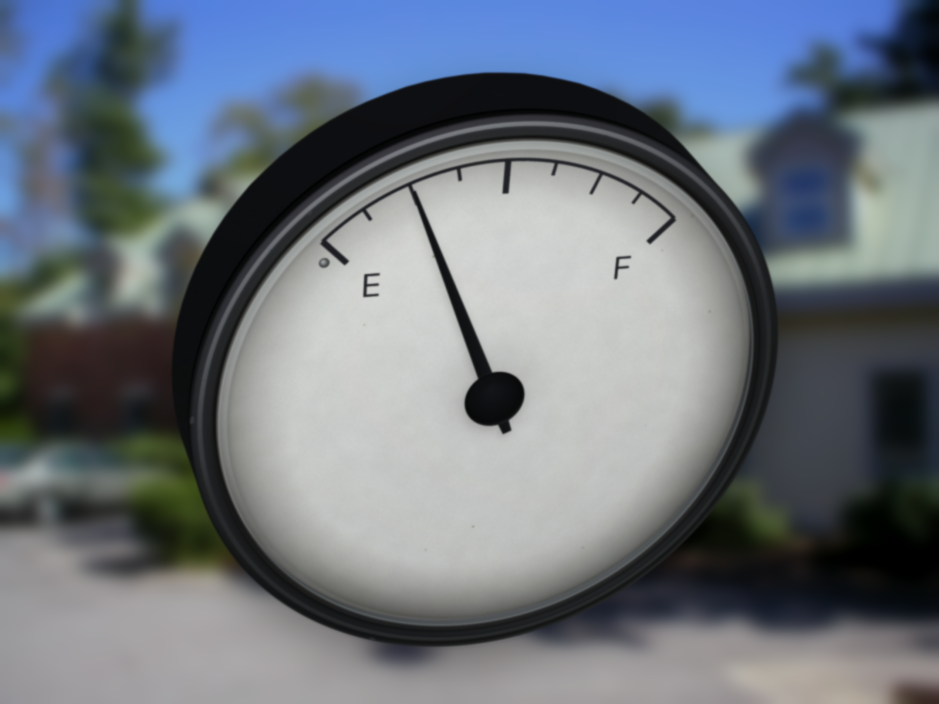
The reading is 0.25
